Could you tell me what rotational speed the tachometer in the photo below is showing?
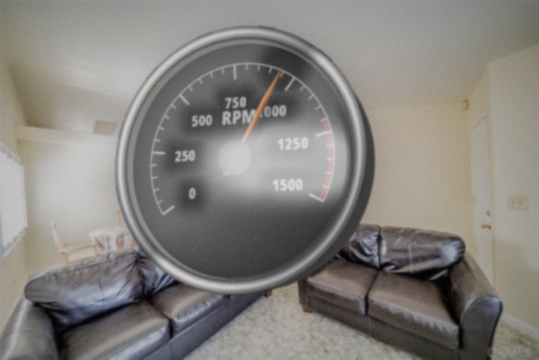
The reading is 950 rpm
